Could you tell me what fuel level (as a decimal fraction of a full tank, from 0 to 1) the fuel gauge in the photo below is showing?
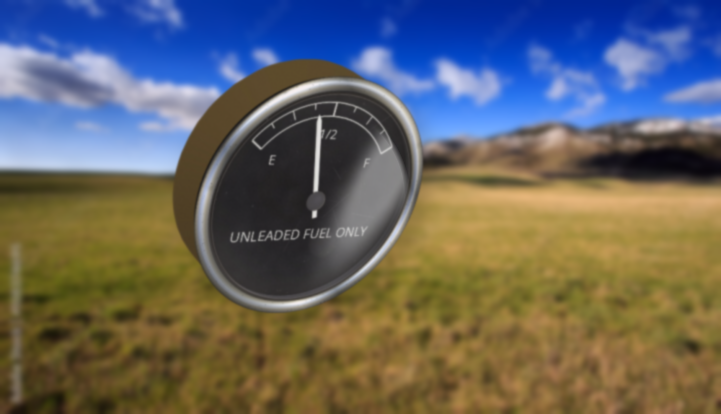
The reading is 0.375
